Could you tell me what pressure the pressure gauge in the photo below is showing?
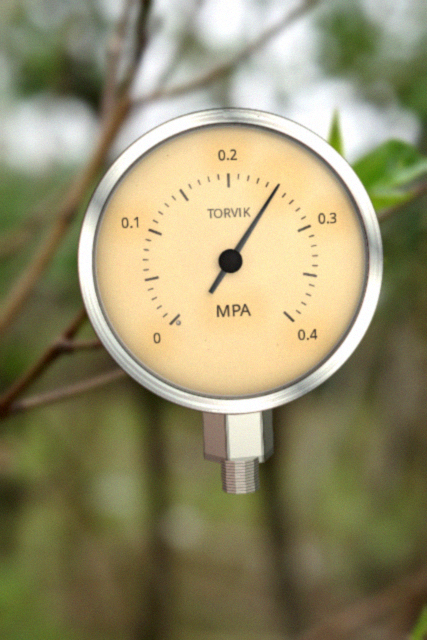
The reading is 0.25 MPa
